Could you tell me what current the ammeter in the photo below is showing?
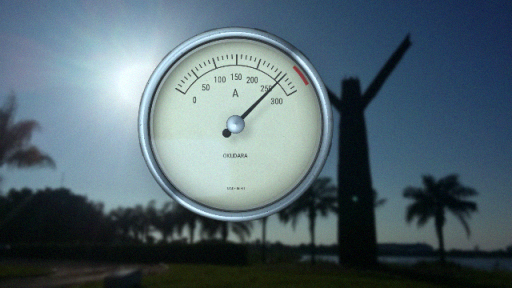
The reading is 260 A
